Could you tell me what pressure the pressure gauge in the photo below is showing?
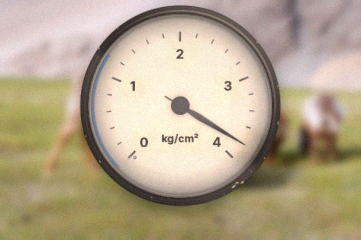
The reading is 3.8 kg/cm²
